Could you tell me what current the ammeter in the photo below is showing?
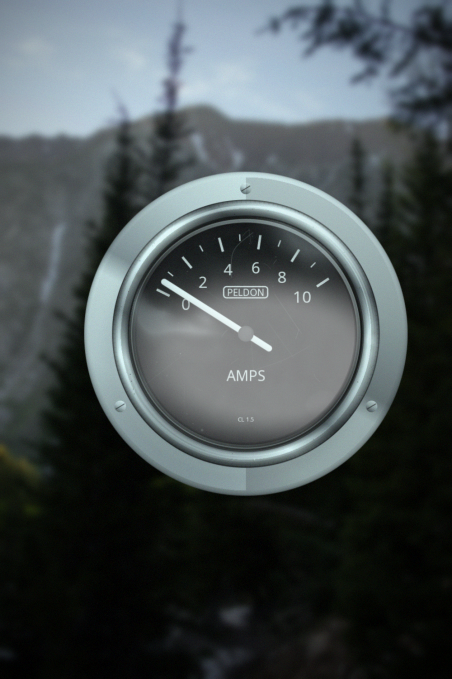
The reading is 0.5 A
